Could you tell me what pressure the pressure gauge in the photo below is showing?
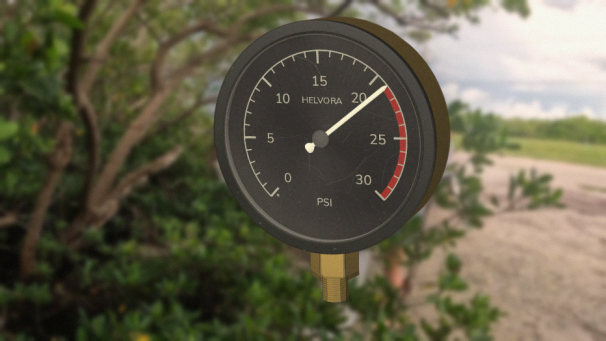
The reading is 21 psi
